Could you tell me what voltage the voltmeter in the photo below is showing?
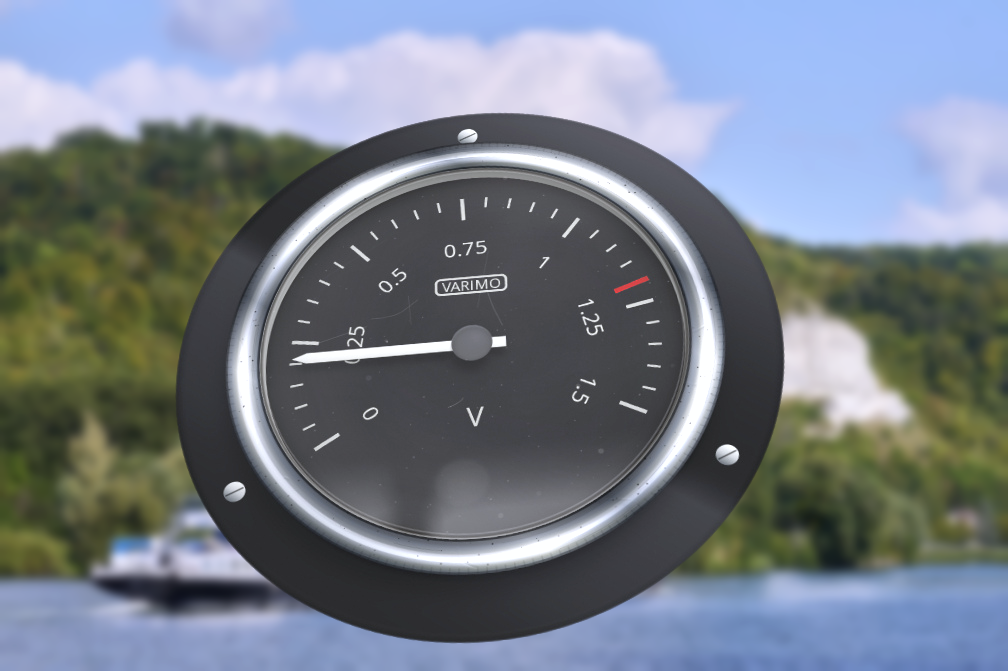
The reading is 0.2 V
